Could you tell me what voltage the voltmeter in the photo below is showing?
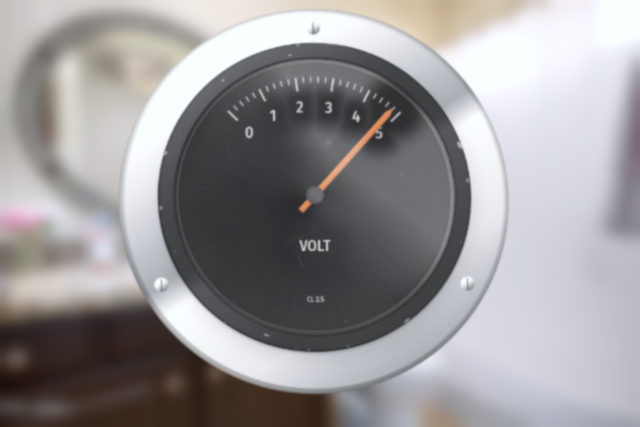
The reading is 4.8 V
